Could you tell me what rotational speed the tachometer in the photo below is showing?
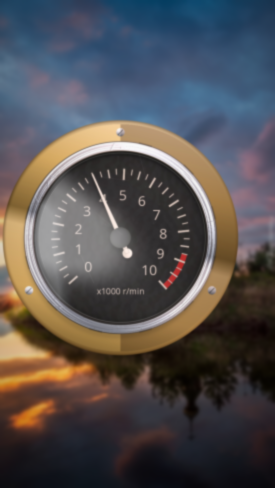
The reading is 4000 rpm
